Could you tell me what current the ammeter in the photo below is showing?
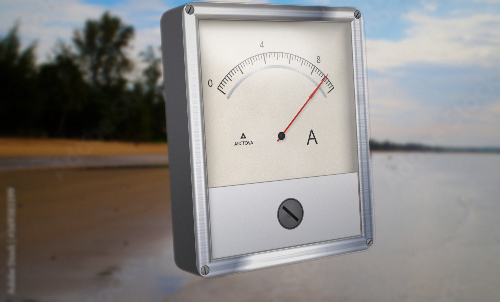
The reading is 9 A
